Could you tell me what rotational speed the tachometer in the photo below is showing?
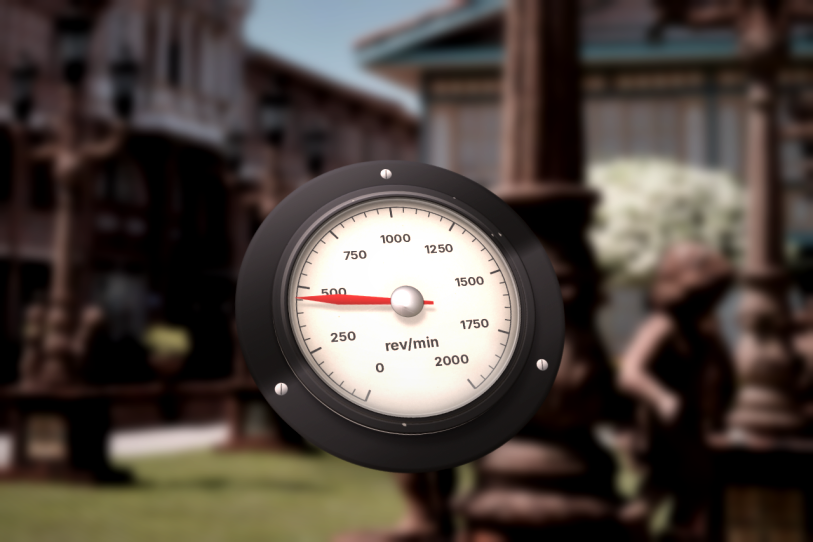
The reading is 450 rpm
